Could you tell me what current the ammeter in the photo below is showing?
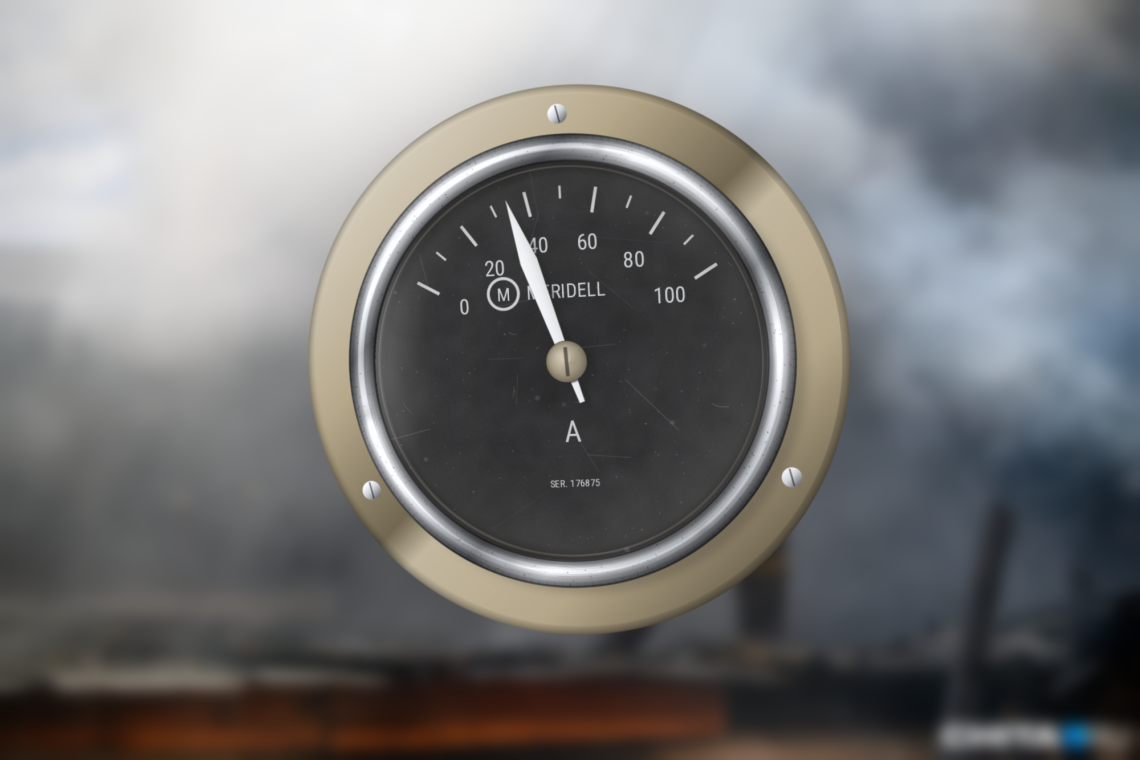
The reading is 35 A
